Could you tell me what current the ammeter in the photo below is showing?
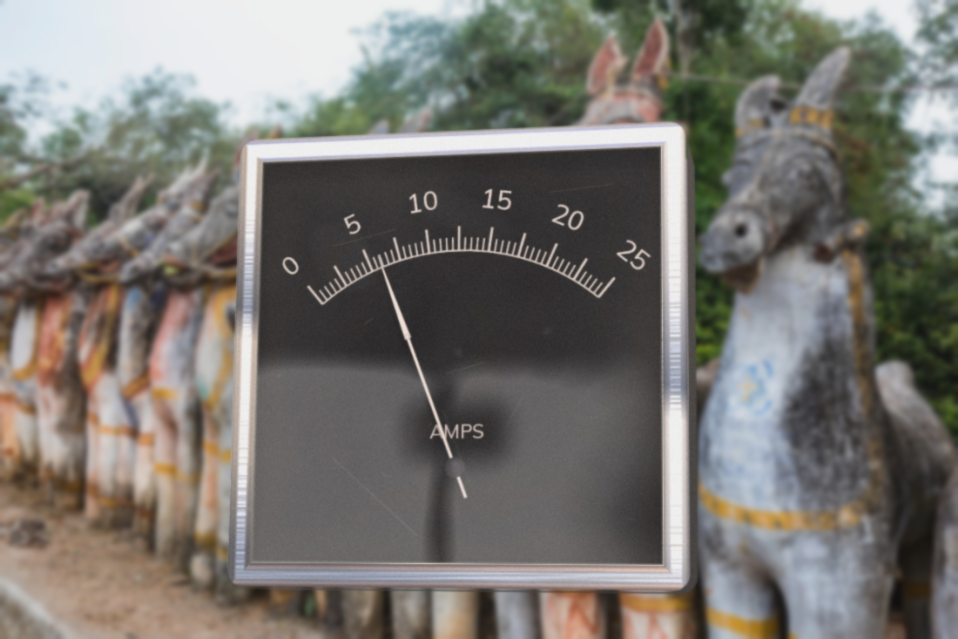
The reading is 6 A
